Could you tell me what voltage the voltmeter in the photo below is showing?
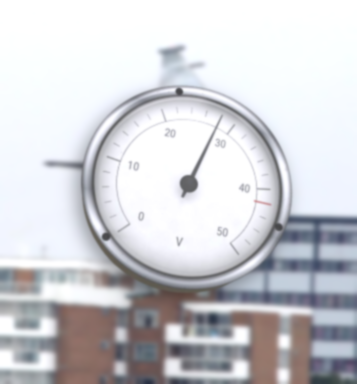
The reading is 28 V
